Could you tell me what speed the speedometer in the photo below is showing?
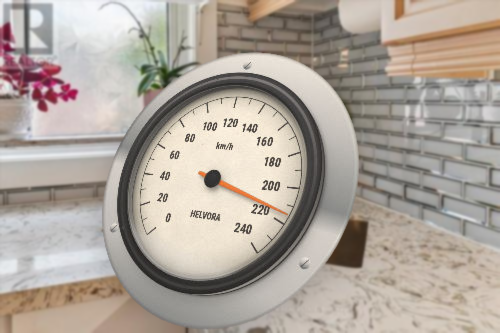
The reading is 215 km/h
